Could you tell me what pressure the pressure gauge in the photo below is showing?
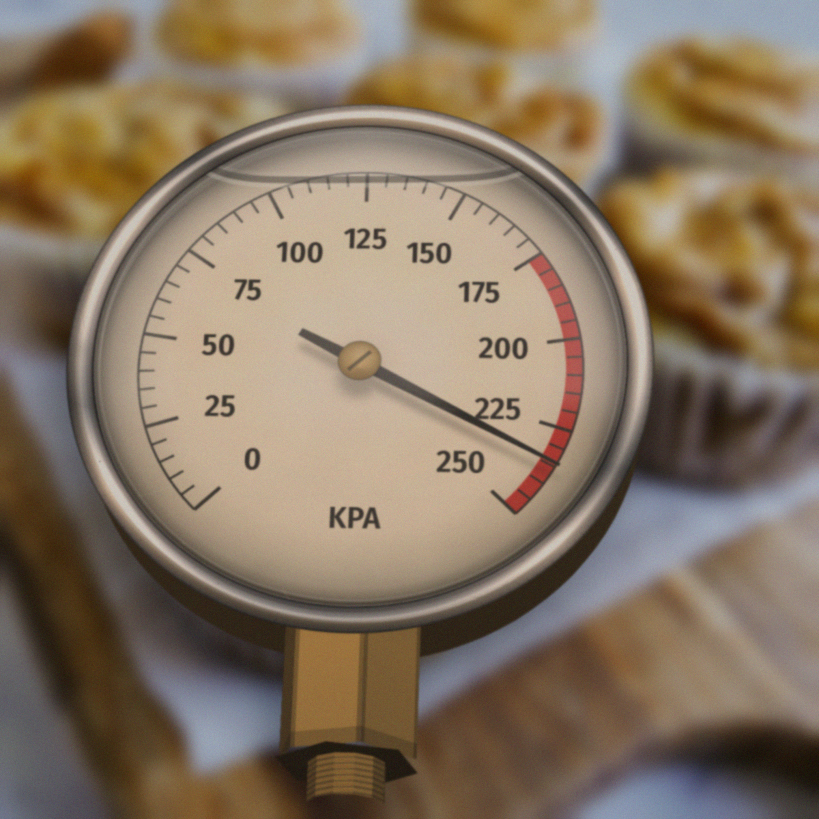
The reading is 235 kPa
